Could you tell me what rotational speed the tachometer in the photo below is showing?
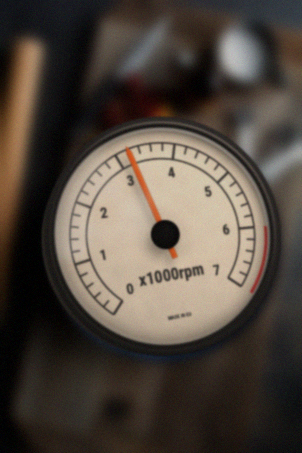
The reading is 3200 rpm
